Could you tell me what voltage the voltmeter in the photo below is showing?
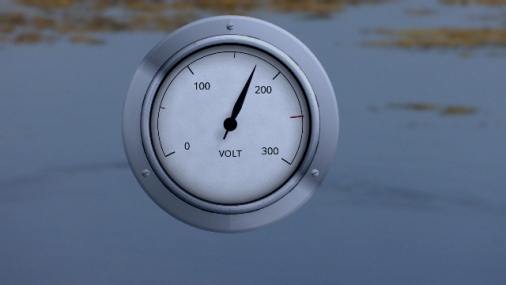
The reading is 175 V
